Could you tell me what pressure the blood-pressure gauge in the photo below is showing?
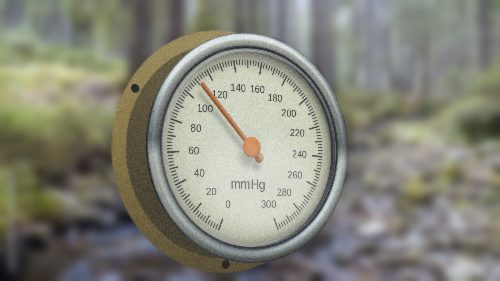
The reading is 110 mmHg
